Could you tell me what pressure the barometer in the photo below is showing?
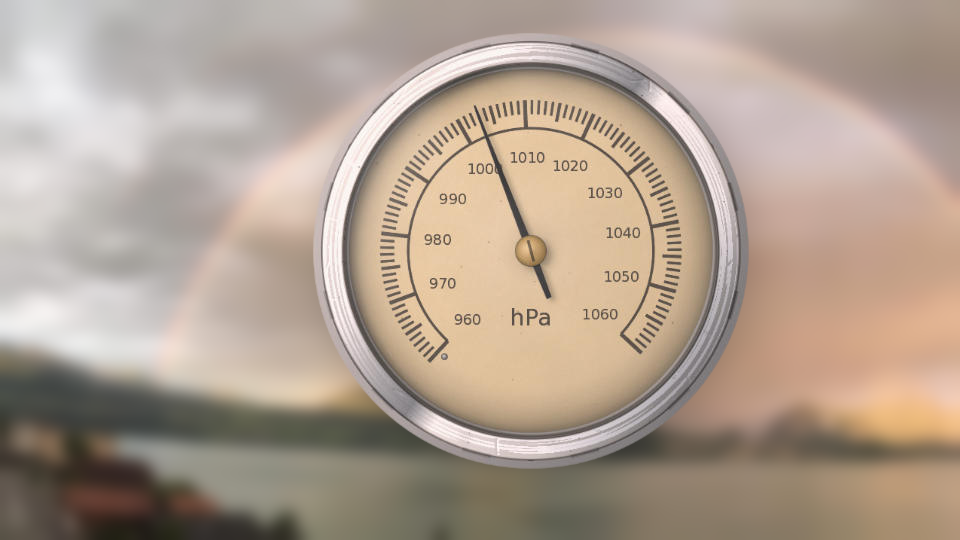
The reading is 1003 hPa
